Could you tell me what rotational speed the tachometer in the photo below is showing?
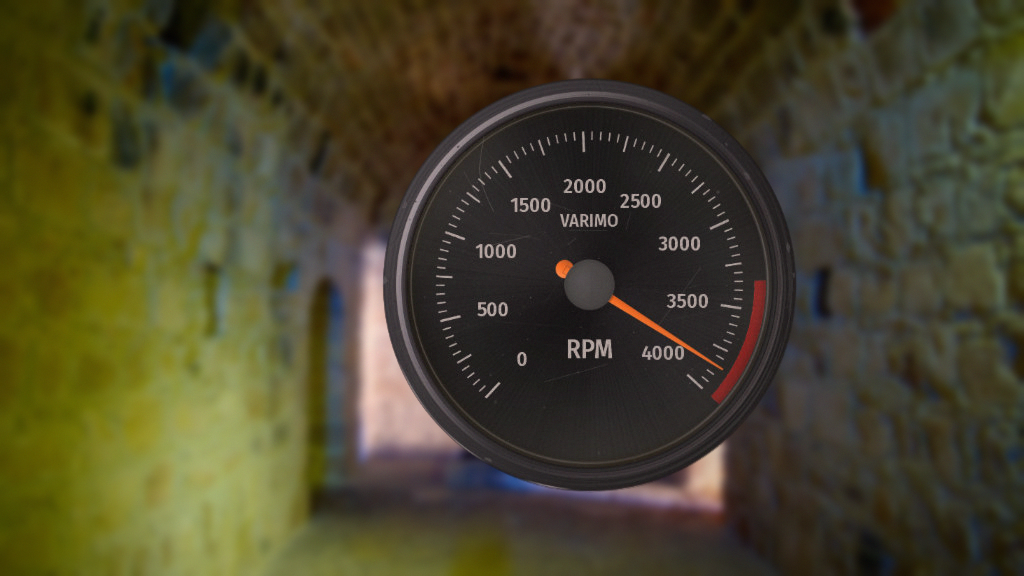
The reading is 3850 rpm
